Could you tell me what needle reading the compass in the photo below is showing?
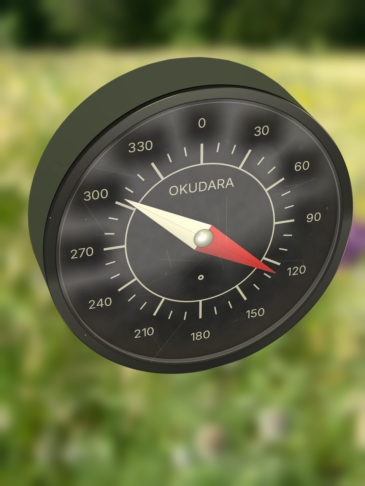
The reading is 125 °
